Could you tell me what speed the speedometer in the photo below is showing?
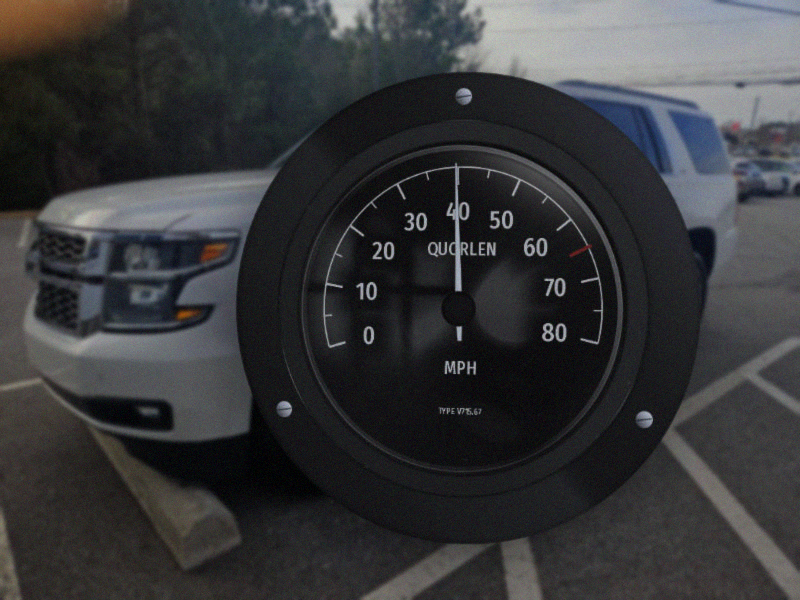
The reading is 40 mph
